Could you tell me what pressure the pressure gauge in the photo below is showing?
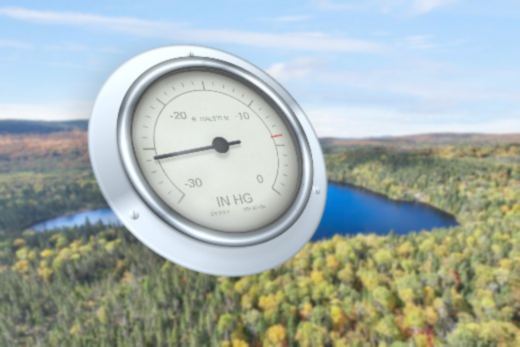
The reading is -26 inHg
